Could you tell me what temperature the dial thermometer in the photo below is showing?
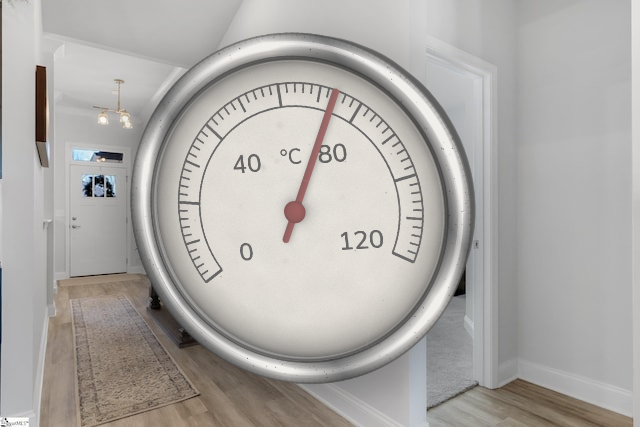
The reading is 74 °C
